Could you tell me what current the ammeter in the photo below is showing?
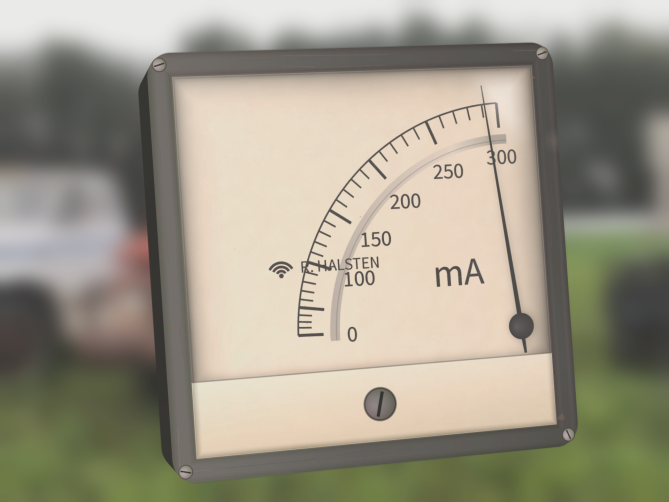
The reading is 290 mA
